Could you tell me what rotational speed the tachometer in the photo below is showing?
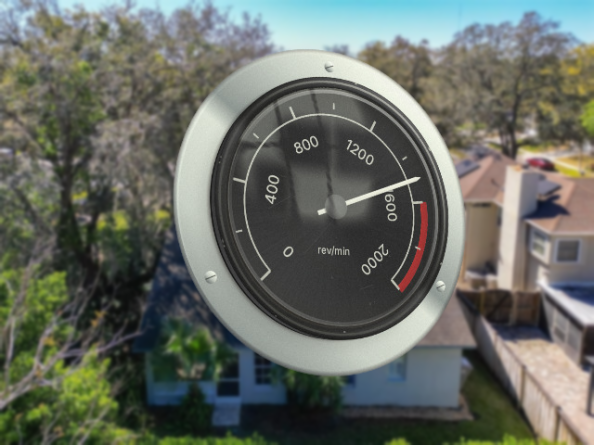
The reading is 1500 rpm
